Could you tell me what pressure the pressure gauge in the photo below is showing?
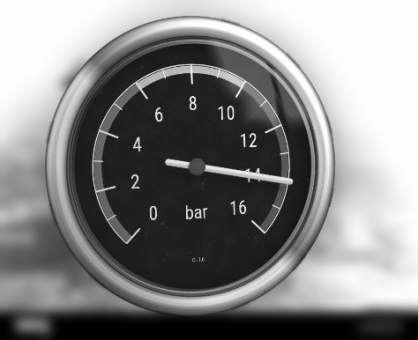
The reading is 14 bar
